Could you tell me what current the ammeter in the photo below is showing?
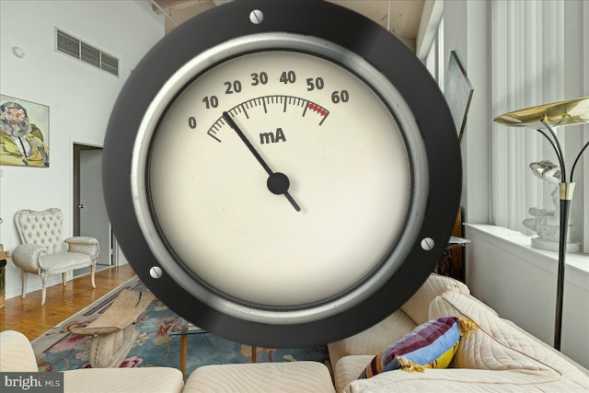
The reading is 12 mA
